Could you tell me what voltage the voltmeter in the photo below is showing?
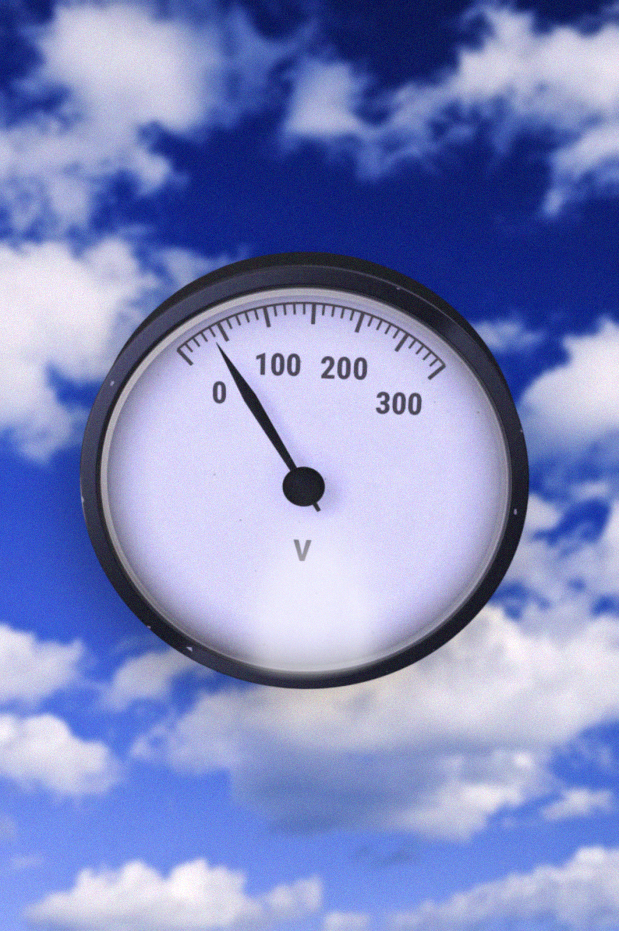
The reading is 40 V
